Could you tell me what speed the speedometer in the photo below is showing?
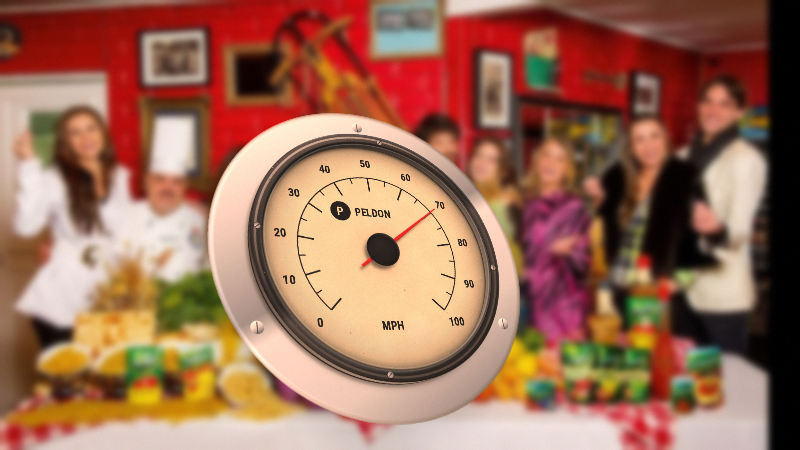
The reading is 70 mph
